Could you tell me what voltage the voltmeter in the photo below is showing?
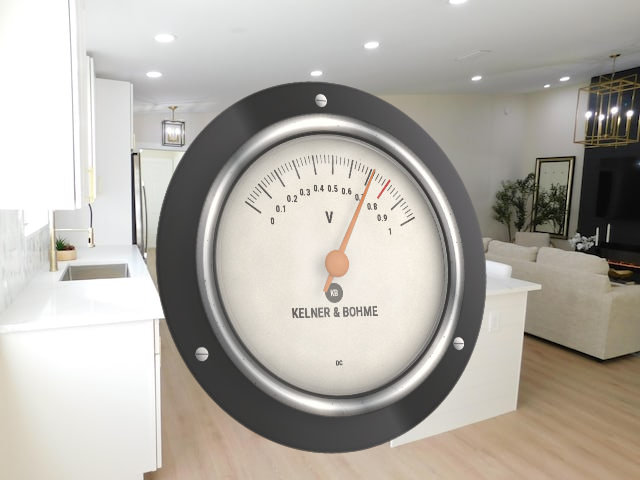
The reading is 0.7 V
